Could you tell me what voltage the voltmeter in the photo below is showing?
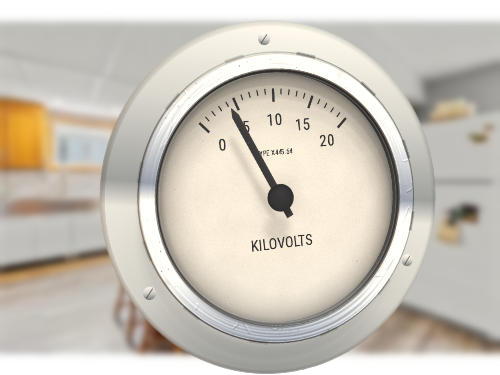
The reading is 4 kV
